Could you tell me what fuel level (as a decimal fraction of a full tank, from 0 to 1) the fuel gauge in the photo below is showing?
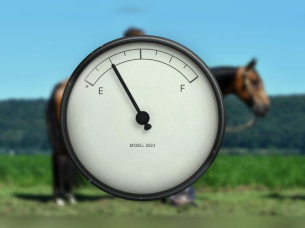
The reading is 0.25
